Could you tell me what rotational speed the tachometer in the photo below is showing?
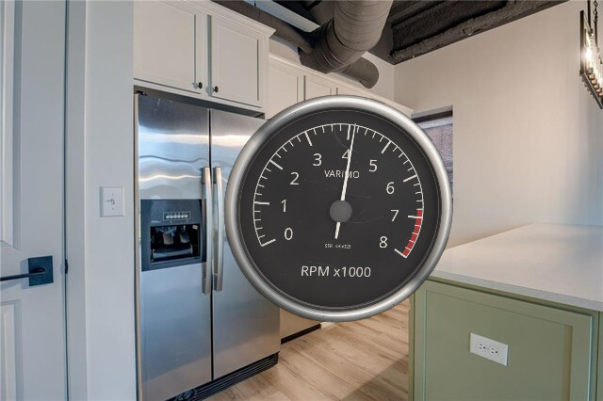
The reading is 4100 rpm
